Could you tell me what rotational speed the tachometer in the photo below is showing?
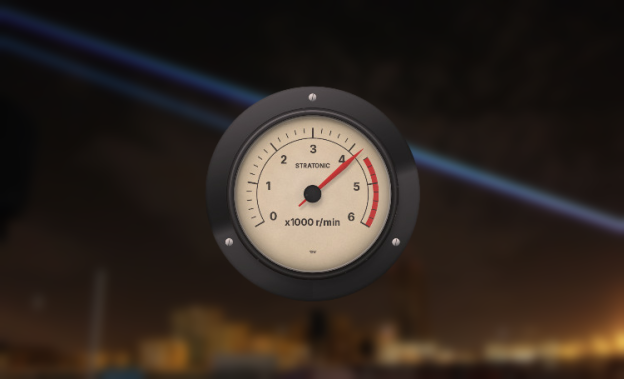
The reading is 4200 rpm
